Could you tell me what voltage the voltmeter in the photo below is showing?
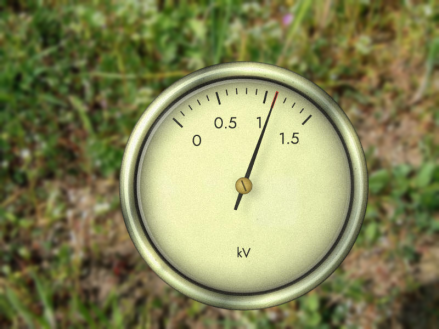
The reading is 1.1 kV
